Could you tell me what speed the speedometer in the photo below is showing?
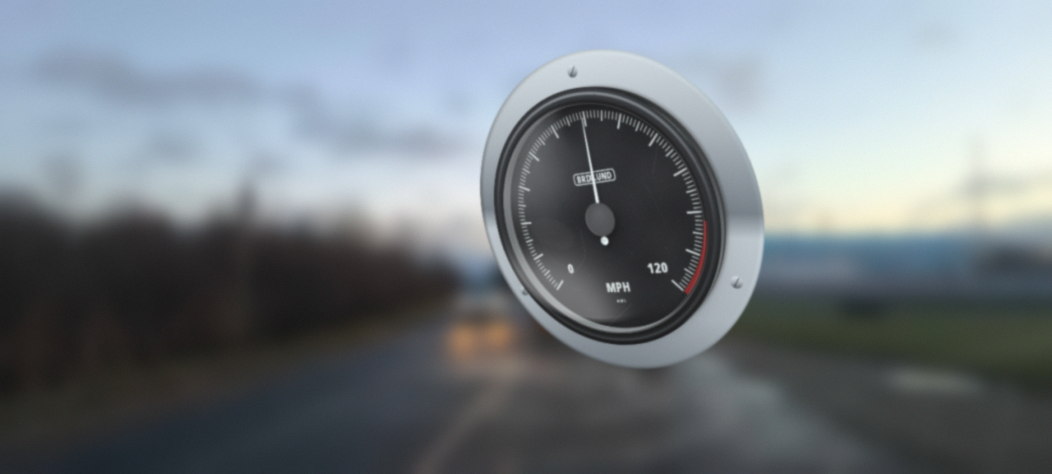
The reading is 60 mph
